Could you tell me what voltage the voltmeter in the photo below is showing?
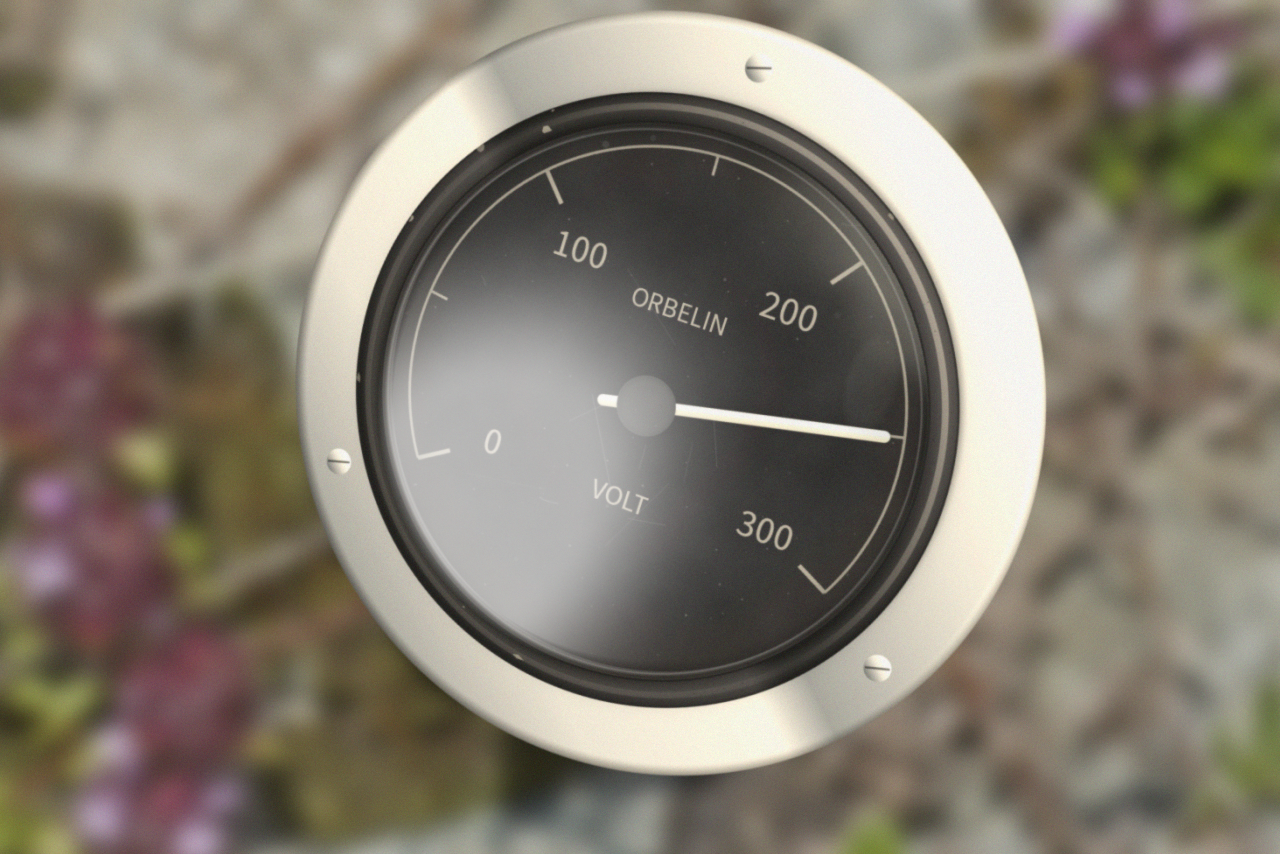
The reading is 250 V
